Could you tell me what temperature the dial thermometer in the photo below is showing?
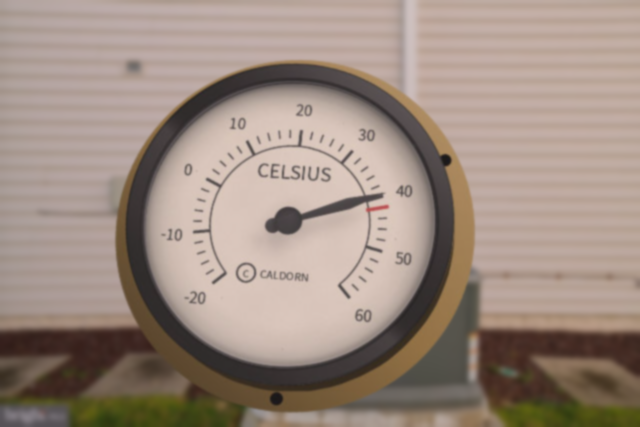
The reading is 40 °C
